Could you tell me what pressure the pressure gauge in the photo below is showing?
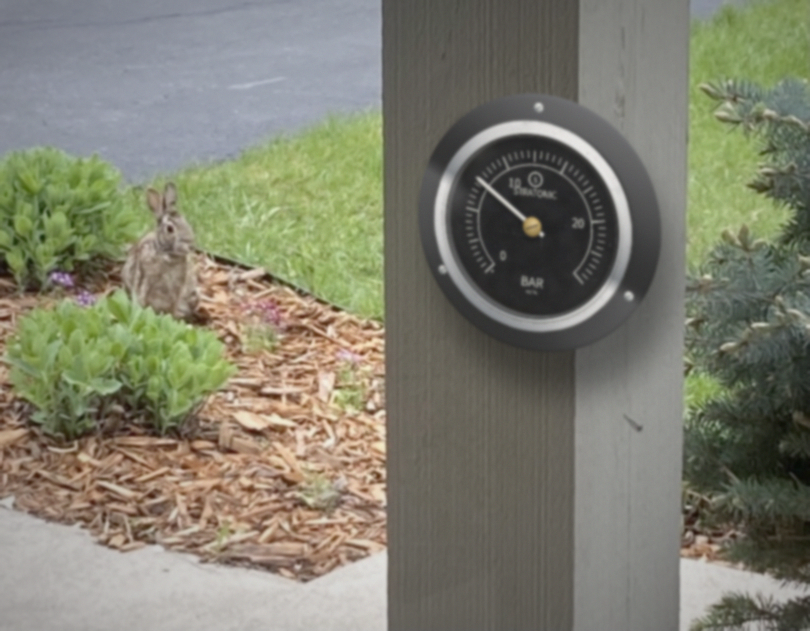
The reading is 7.5 bar
